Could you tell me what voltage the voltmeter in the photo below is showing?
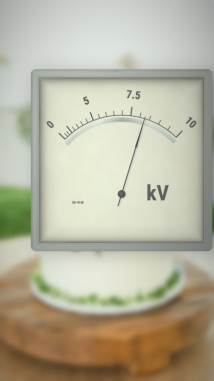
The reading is 8.25 kV
